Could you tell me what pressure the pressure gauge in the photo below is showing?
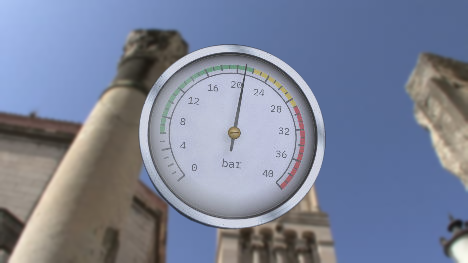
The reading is 21 bar
